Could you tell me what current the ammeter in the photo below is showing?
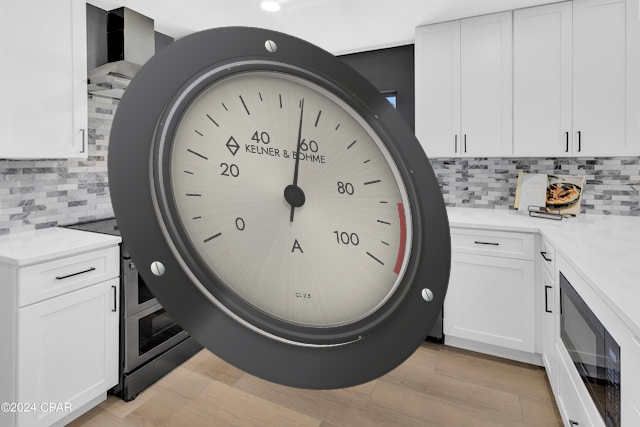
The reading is 55 A
